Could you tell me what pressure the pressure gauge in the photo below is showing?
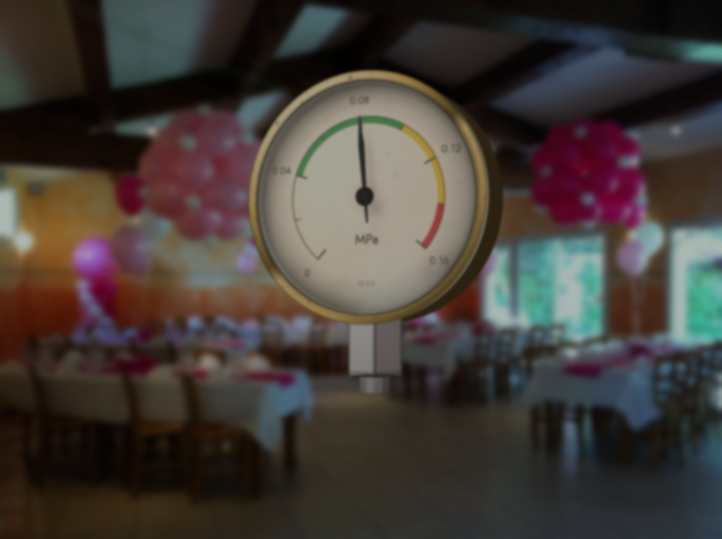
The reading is 0.08 MPa
